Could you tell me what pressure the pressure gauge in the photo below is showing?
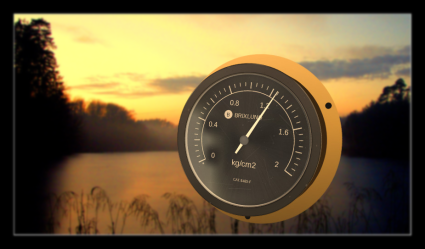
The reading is 1.25 kg/cm²
